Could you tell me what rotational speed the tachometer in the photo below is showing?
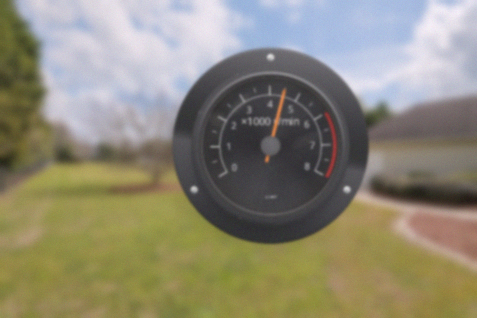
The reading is 4500 rpm
